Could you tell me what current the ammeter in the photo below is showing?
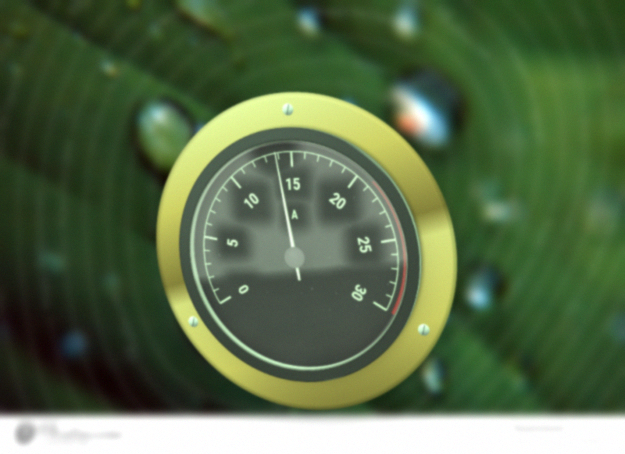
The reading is 14 A
